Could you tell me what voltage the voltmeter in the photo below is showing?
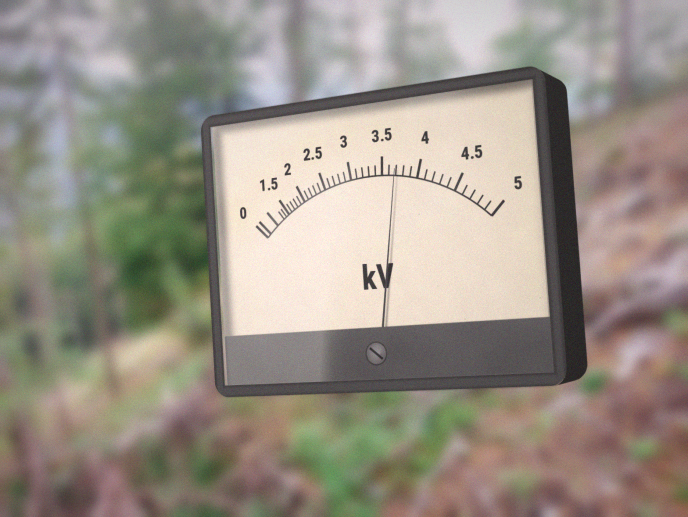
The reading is 3.7 kV
